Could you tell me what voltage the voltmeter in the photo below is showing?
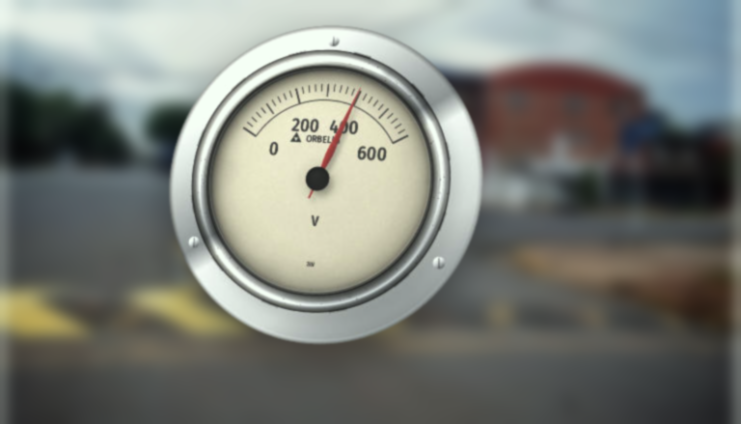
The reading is 400 V
